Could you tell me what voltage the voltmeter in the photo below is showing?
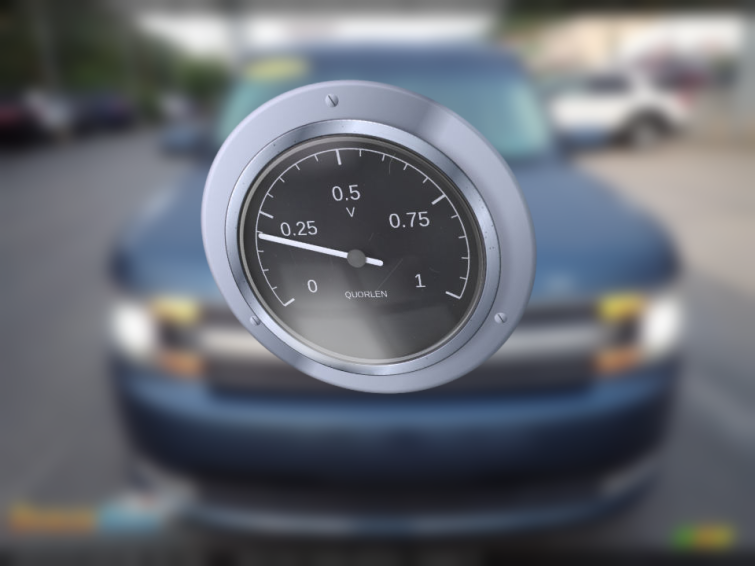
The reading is 0.2 V
